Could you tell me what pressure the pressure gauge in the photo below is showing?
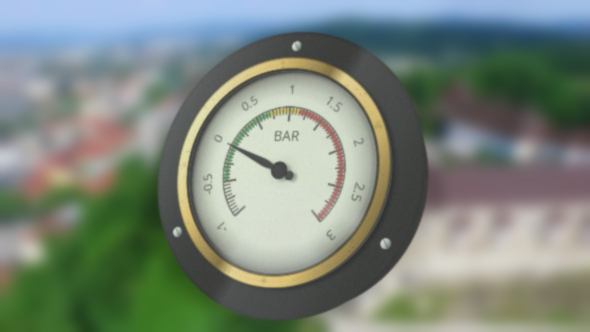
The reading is 0 bar
